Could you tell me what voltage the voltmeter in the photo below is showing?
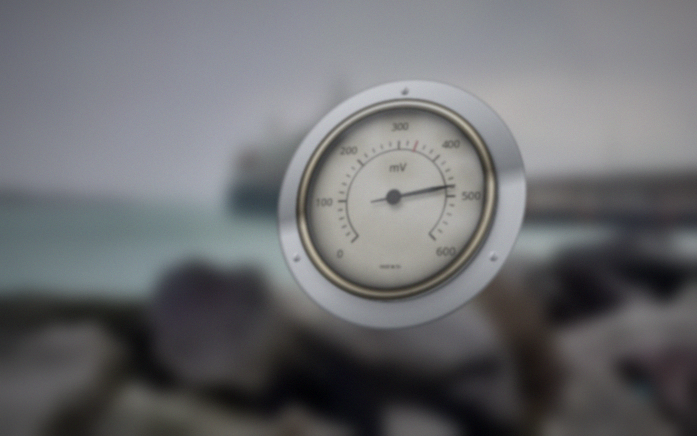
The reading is 480 mV
